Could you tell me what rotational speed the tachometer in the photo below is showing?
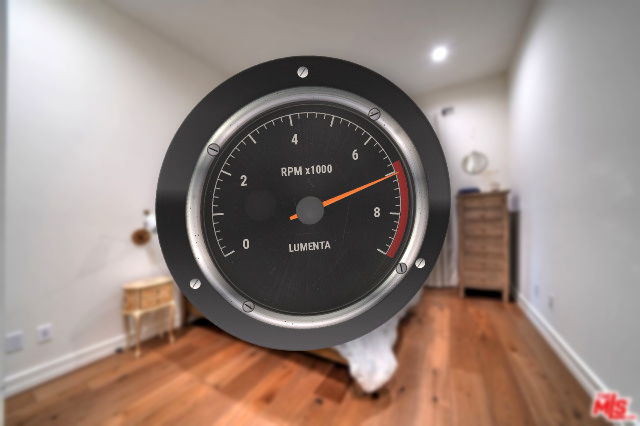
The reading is 7000 rpm
